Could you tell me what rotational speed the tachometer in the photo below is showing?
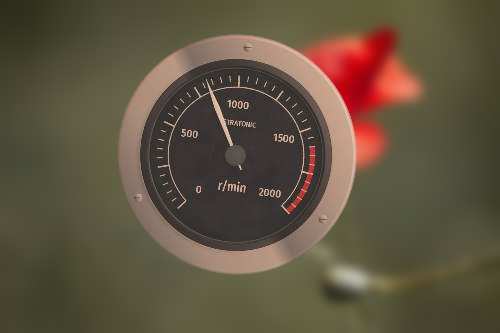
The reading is 825 rpm
